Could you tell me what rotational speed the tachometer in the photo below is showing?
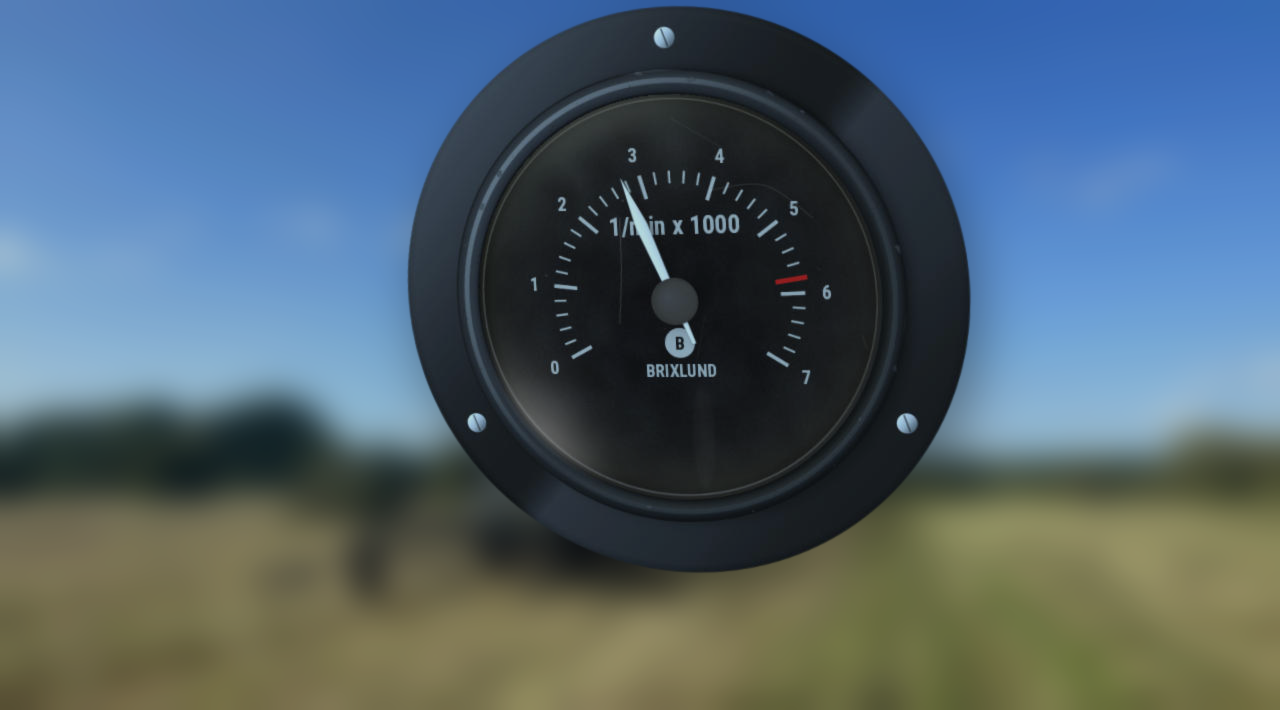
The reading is 2800 rpm
